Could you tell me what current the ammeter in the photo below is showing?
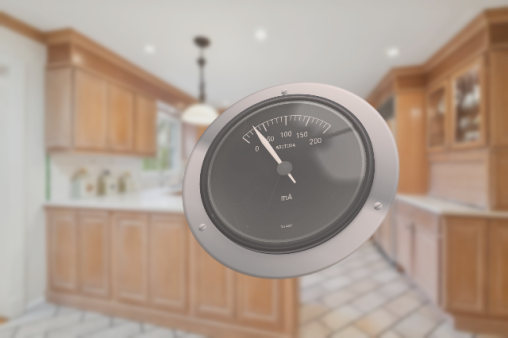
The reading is 30 mA
